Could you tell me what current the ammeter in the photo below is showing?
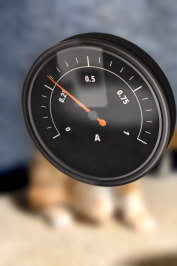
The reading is 0.3 A
